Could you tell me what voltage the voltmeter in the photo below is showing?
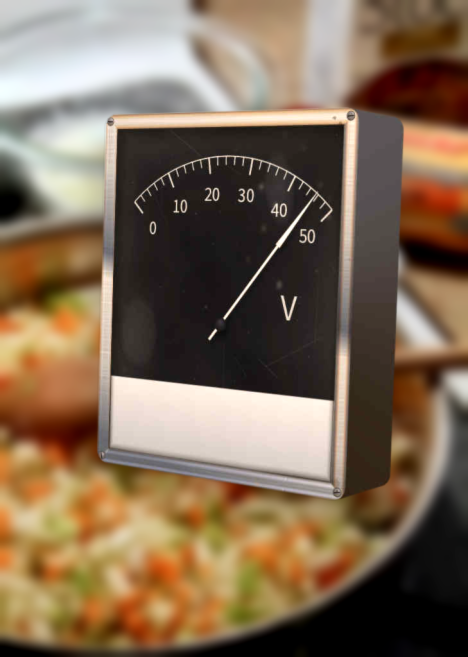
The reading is 46 V
